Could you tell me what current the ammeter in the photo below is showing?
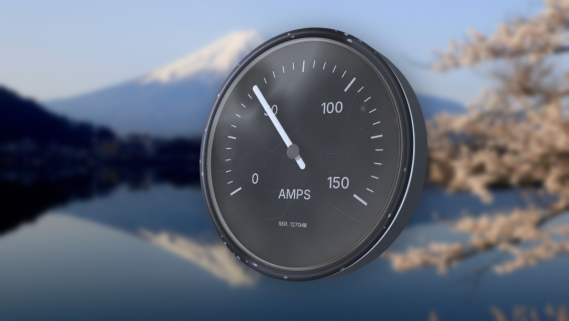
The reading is 50 A
